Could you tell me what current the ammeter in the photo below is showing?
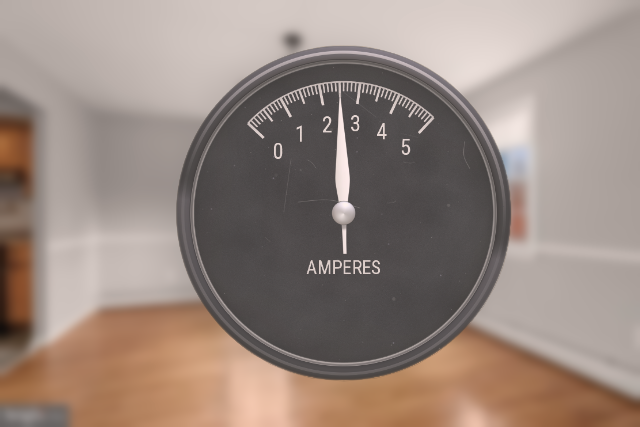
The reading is 2.5 A
